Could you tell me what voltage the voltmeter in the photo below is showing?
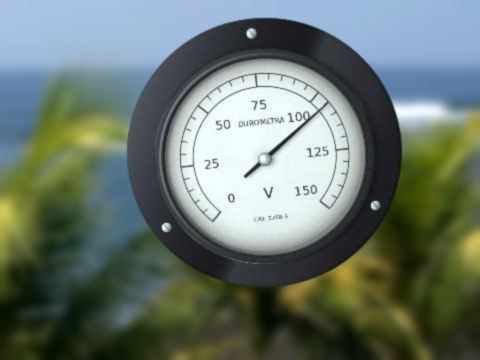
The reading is 105 V
